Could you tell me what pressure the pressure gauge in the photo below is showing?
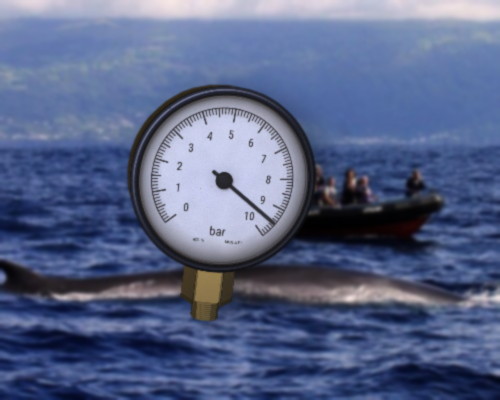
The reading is 9.5 bar
